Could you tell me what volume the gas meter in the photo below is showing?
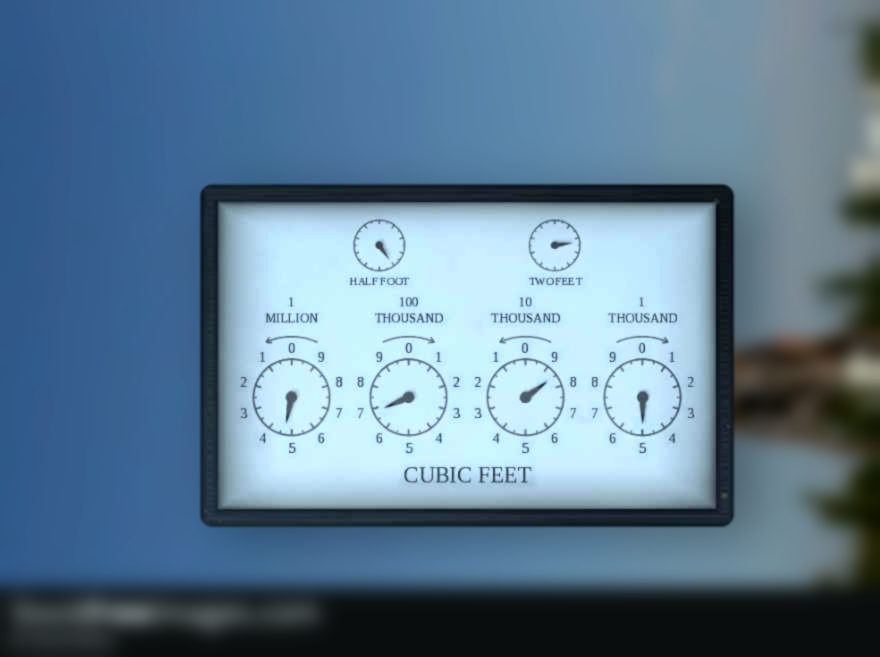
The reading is 468500 ft³
